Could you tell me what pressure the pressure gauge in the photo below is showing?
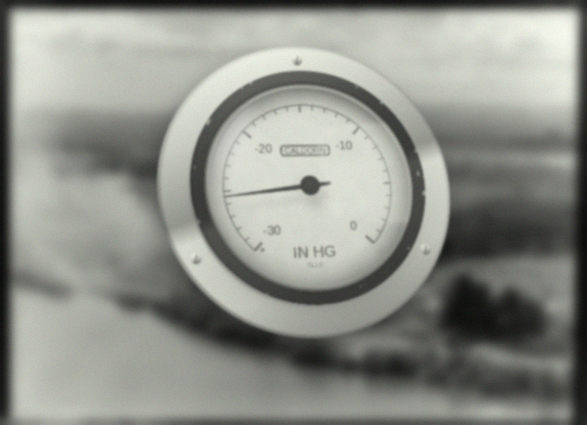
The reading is -25.5 inHg
